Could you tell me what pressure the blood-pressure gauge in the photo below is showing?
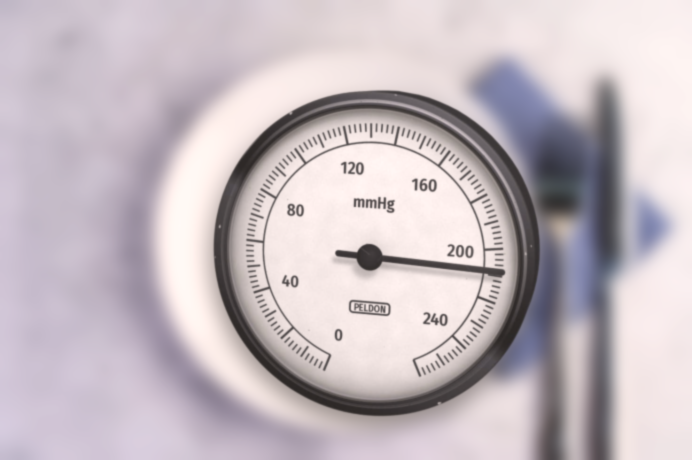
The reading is 208 mmHg
